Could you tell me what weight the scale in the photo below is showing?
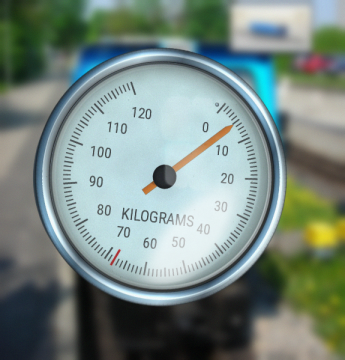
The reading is 5 kg
